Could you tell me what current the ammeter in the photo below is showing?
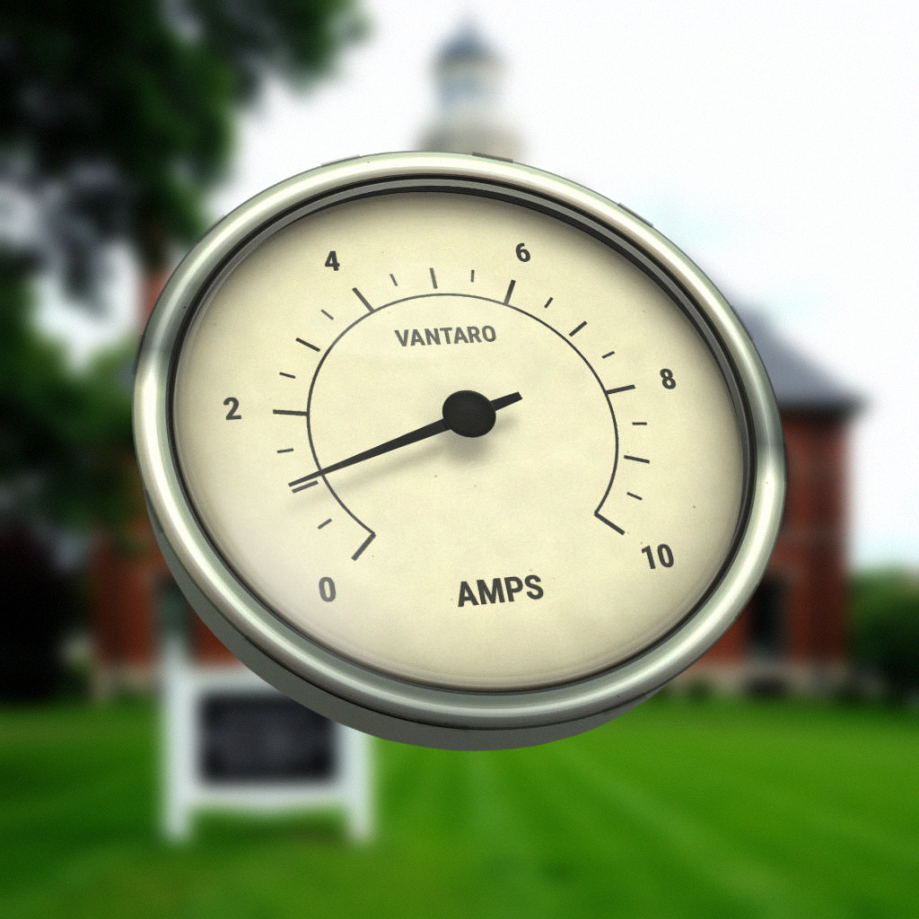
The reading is 1 A
